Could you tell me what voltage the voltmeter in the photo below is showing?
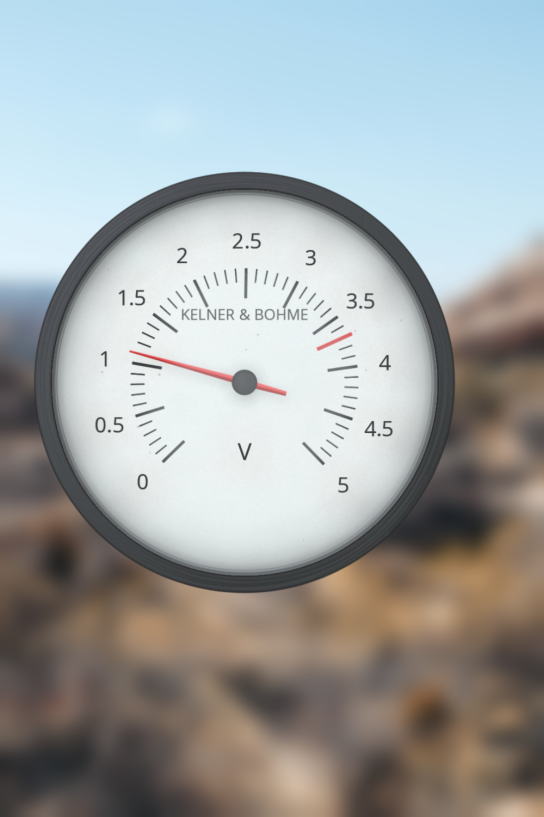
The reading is 1.1 V
